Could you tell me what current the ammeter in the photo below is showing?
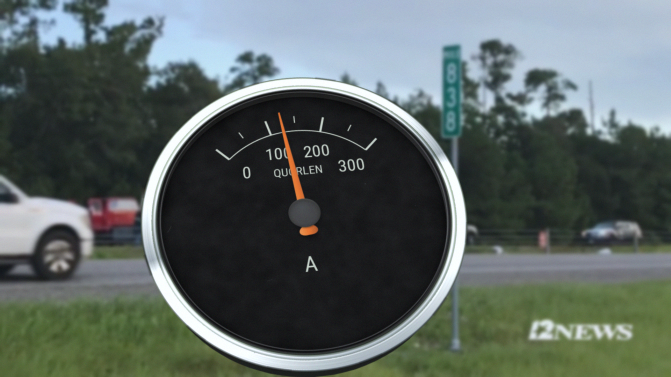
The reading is 125 A
